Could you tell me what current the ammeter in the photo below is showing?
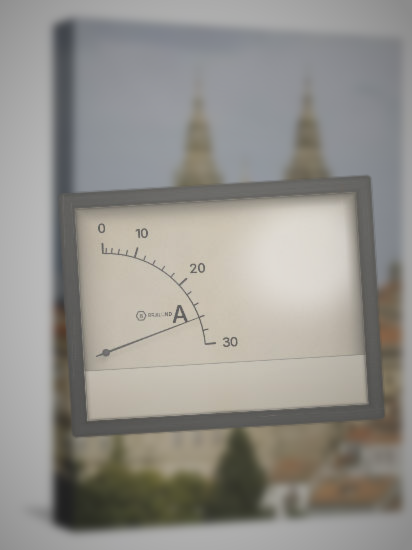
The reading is 26 A
